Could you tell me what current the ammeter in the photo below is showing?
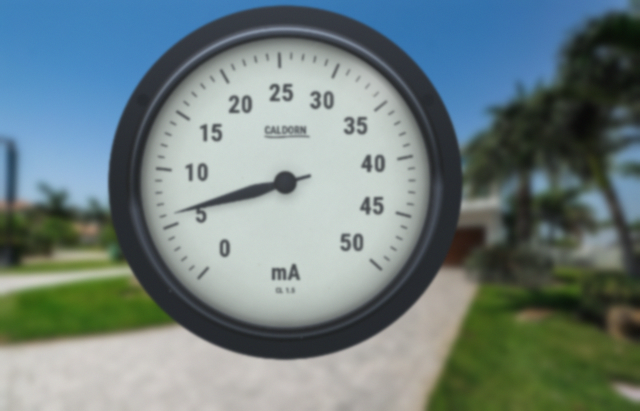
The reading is 6 mA
